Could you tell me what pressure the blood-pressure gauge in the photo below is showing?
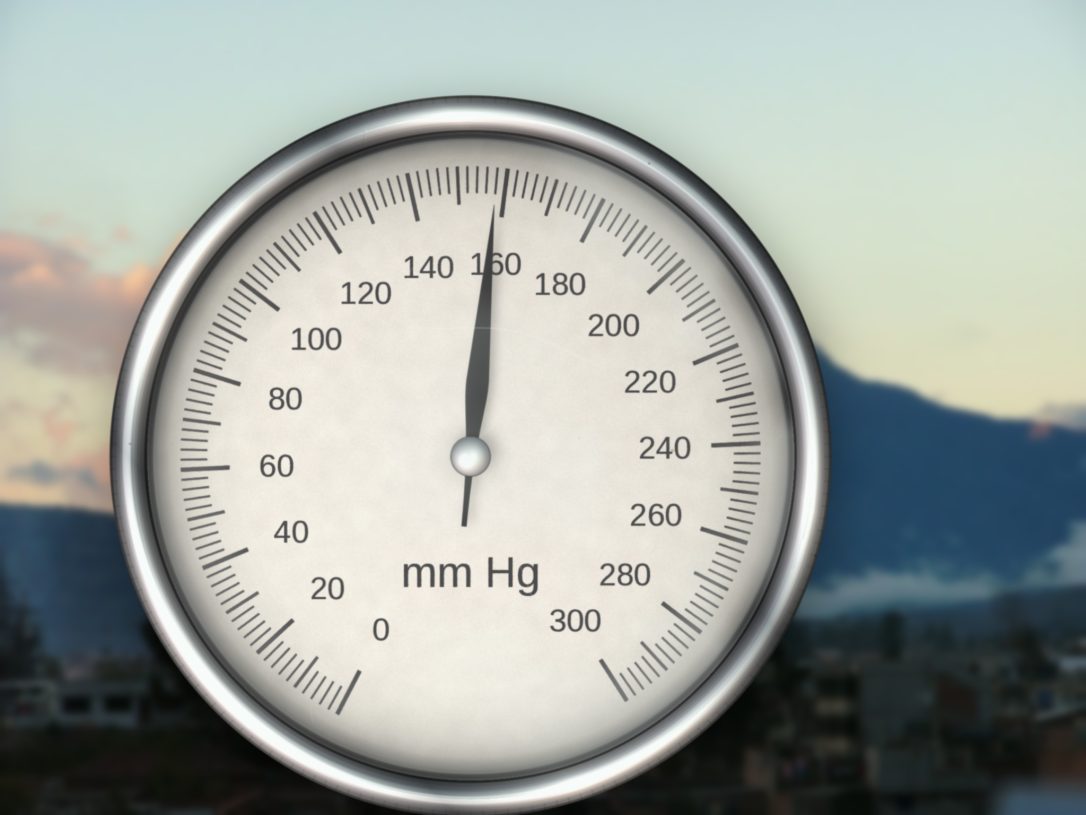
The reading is 158 mmHg
